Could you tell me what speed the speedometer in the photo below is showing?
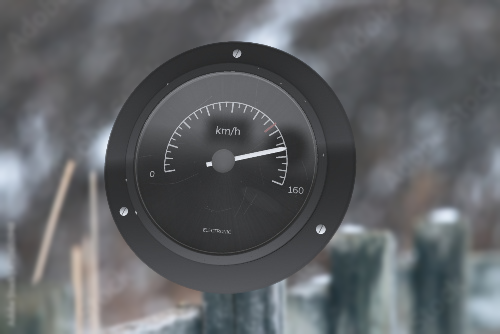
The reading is 135 km/h
